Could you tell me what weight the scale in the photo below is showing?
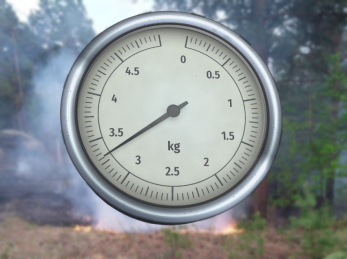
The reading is 3.3 kg
